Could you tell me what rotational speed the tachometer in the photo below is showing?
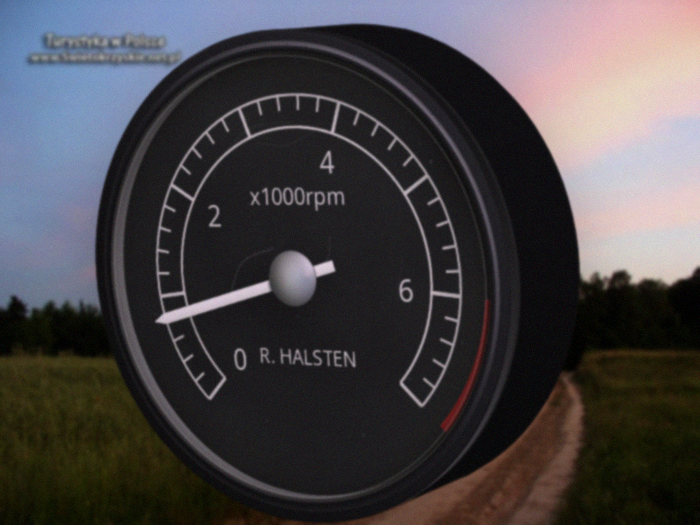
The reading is 800 rpm
